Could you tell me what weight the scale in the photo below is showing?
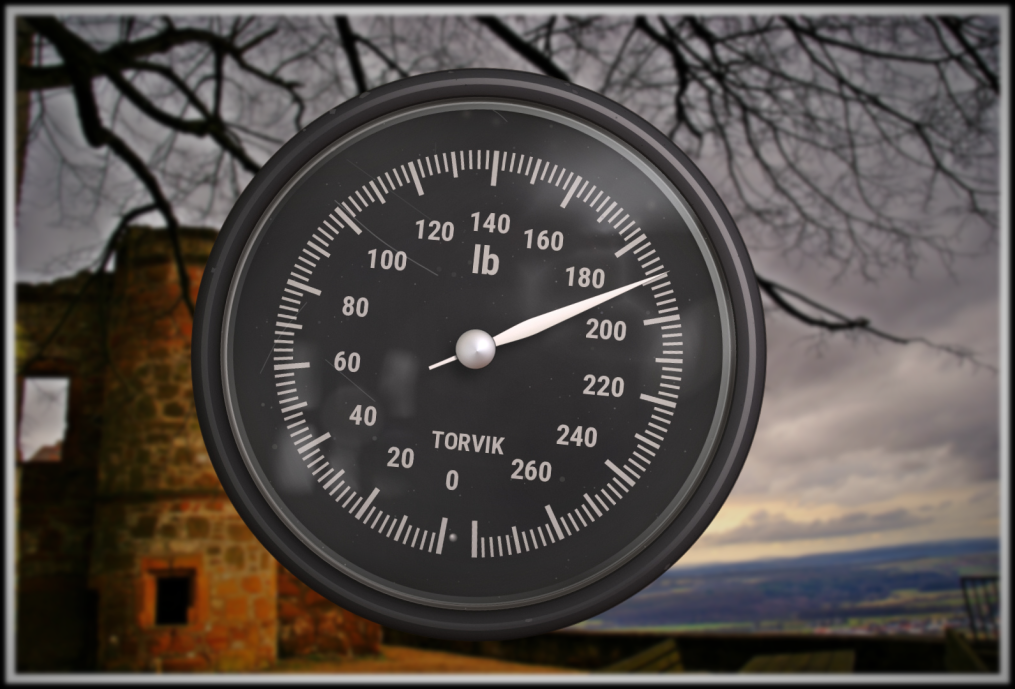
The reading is 190 lb
